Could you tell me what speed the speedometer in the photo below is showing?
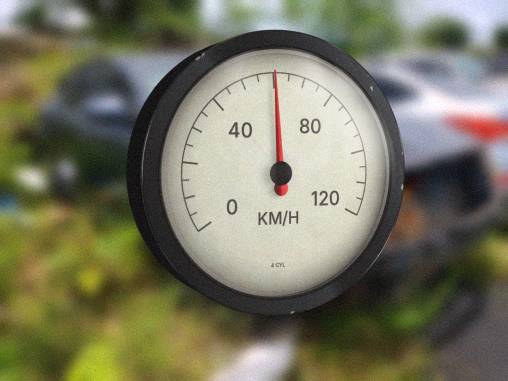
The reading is 60 km/h
